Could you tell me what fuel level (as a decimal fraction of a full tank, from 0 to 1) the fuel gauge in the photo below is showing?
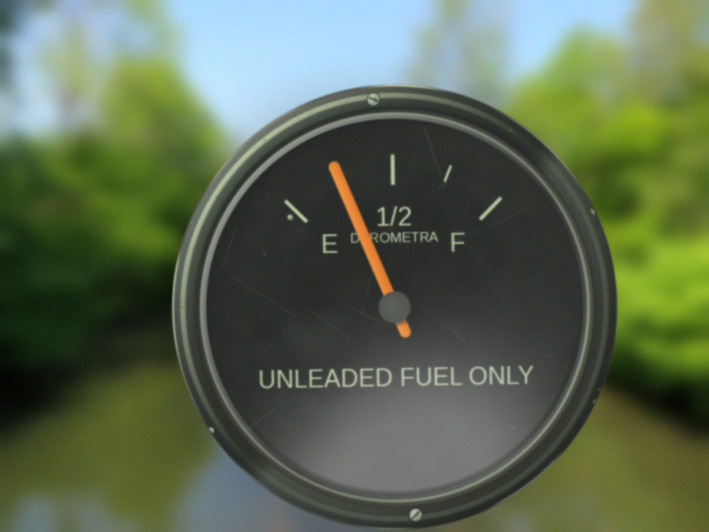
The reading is 0.25
